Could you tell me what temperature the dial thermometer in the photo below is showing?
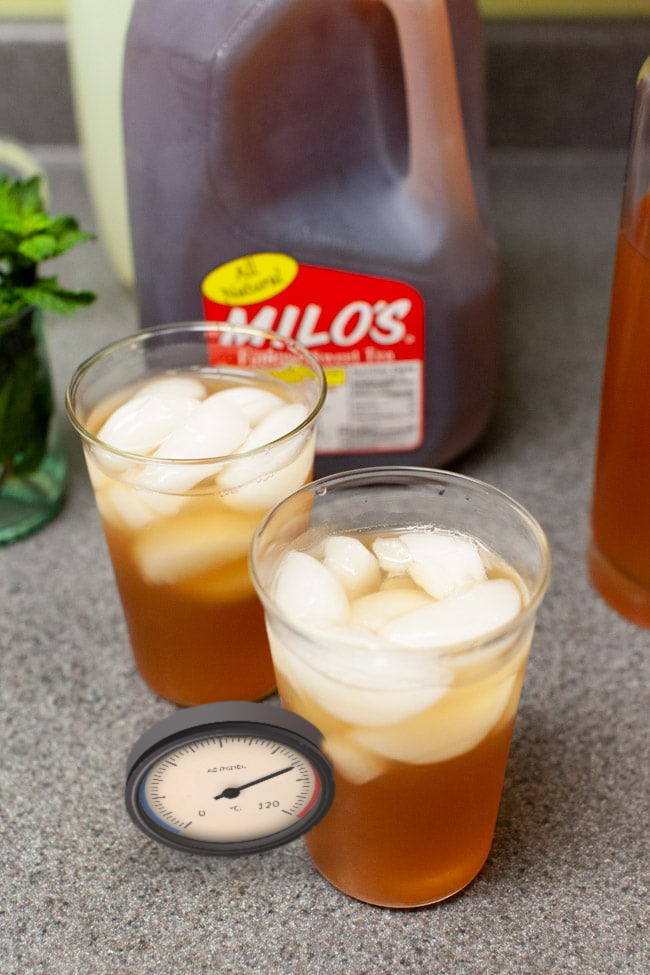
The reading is 90 °C
